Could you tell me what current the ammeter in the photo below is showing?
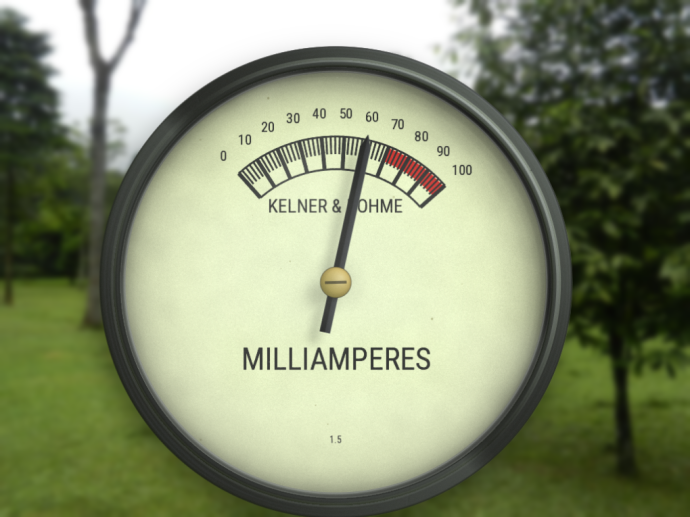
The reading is 60 mA
